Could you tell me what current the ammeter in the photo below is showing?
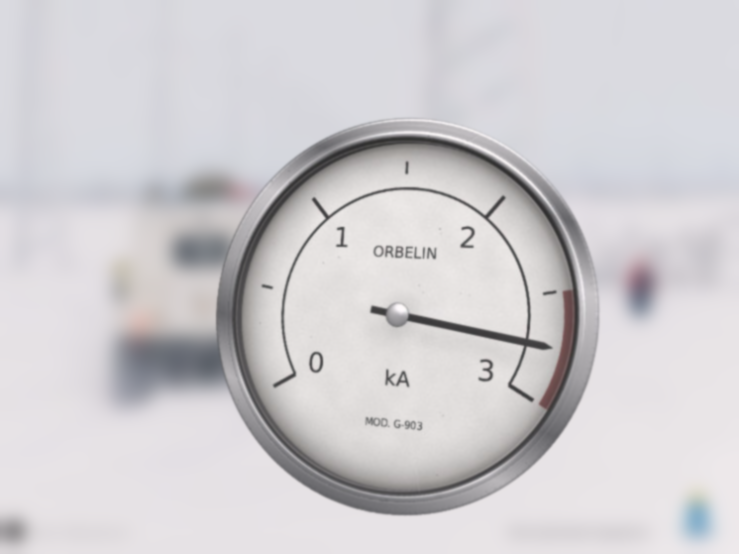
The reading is 2.75 kA
